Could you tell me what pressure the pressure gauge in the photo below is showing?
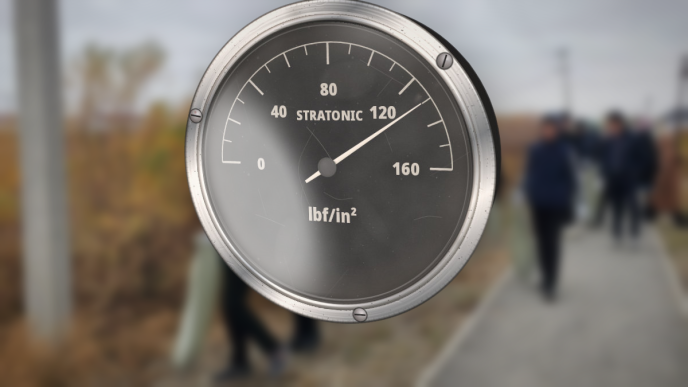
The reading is 130 psi
